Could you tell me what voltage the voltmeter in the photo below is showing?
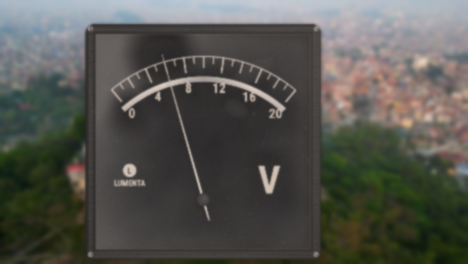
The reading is 6 V
